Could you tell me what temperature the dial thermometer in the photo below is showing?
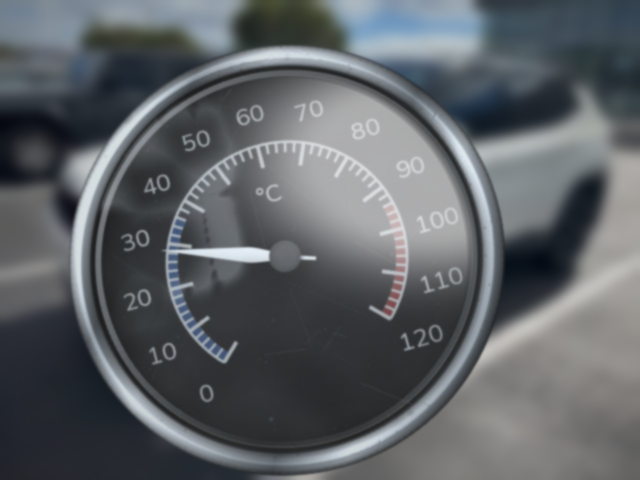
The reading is 28 °C
